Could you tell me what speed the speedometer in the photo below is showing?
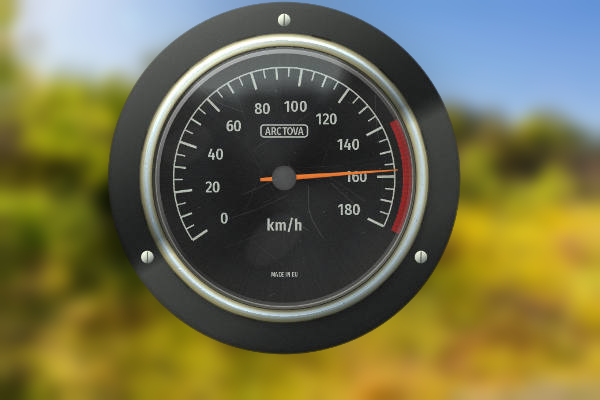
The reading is 157.5 km/h
